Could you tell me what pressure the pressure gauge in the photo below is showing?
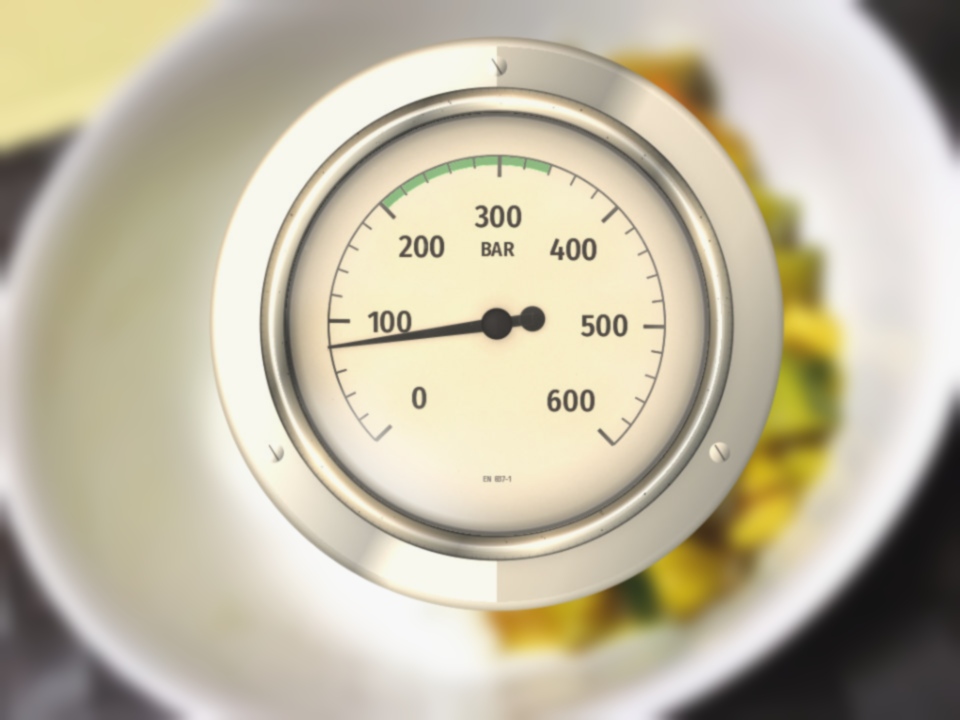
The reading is 80 bar
